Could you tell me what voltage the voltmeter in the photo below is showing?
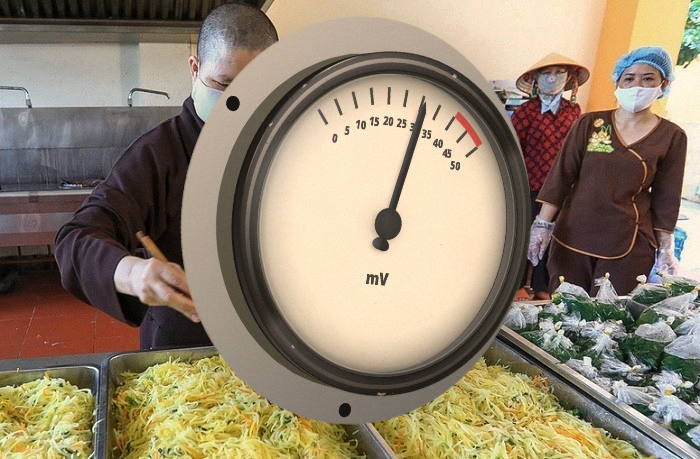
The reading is 30 mV
